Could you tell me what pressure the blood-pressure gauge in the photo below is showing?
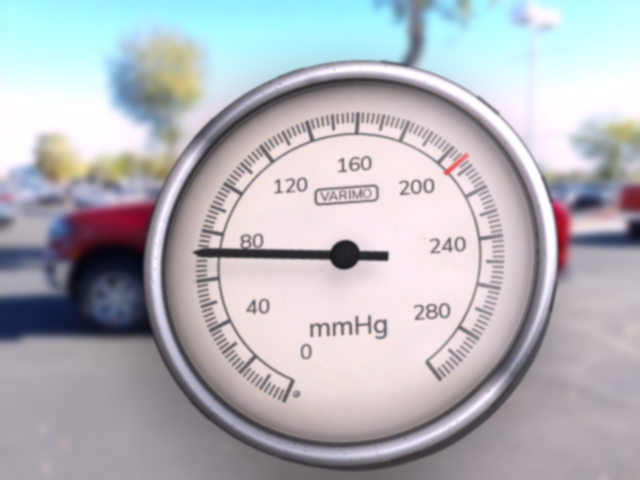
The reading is 70 mmHg
